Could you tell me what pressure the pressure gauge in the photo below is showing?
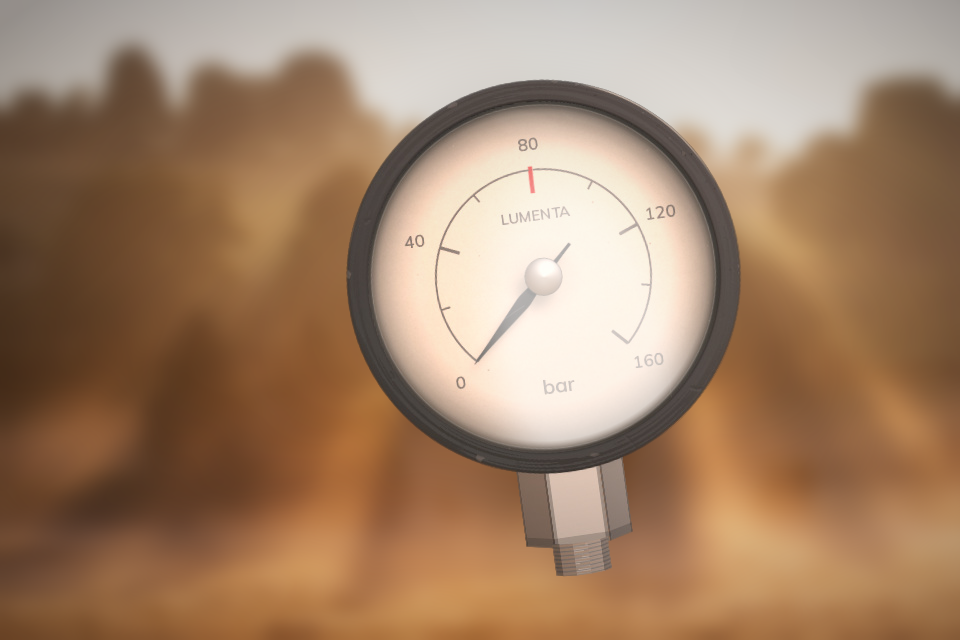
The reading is 0 bar
